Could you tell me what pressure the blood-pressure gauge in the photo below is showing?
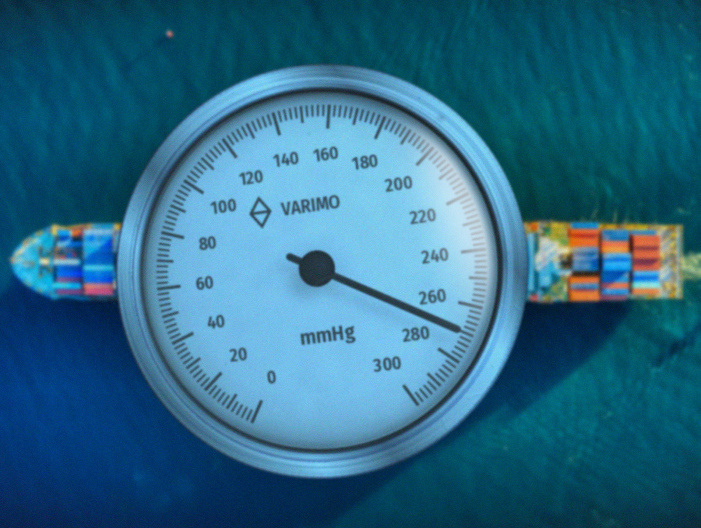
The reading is 270 mmHg
